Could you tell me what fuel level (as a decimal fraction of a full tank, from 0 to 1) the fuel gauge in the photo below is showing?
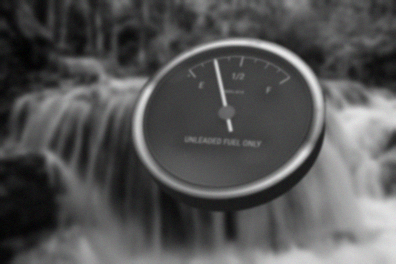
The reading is 0.25
